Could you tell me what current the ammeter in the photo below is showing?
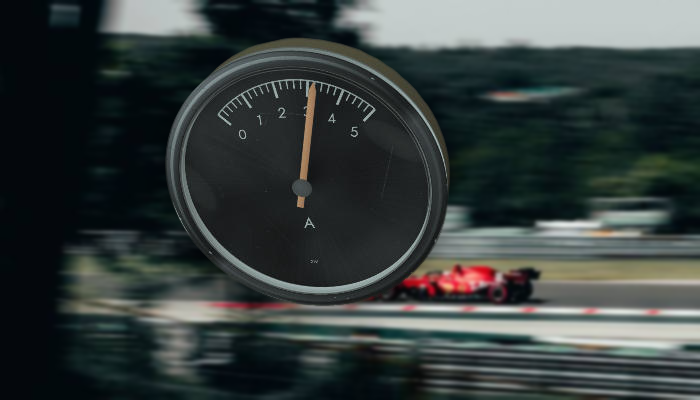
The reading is 3.2 A
